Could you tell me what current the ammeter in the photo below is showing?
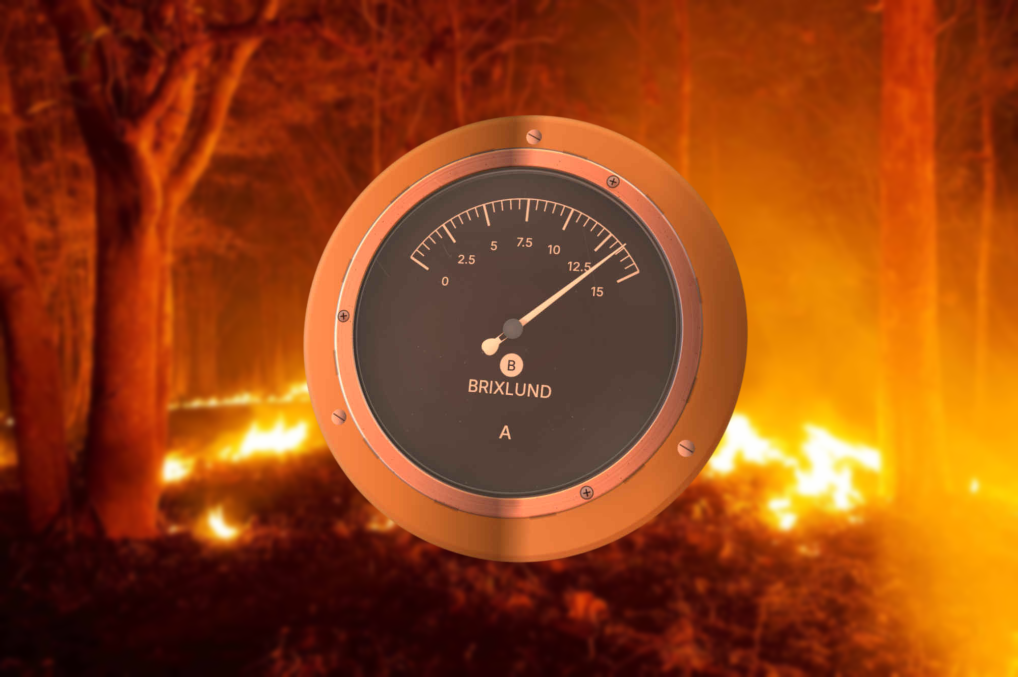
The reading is 13.5 A
